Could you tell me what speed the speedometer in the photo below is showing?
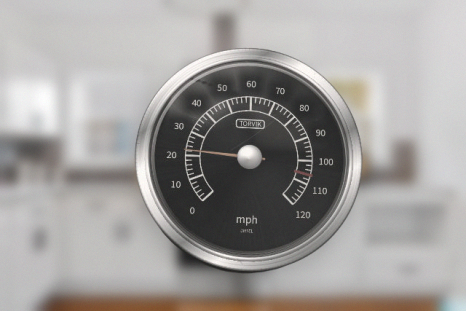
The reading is 22 mph
